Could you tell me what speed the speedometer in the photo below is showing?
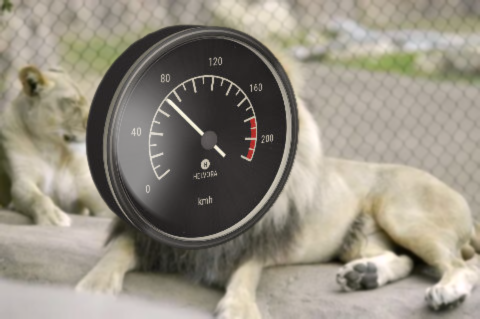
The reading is 70 km/h
